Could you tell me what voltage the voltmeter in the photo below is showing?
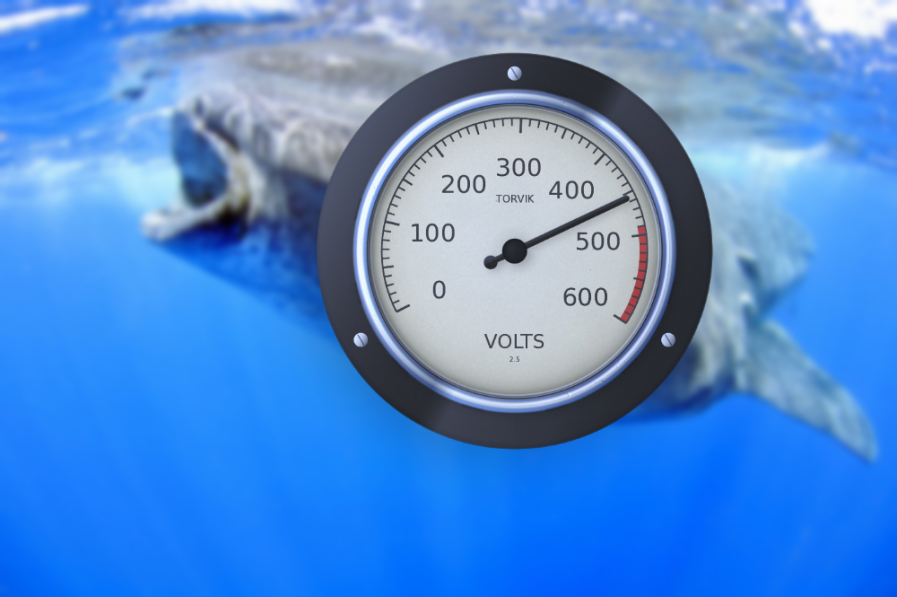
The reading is 455 V
